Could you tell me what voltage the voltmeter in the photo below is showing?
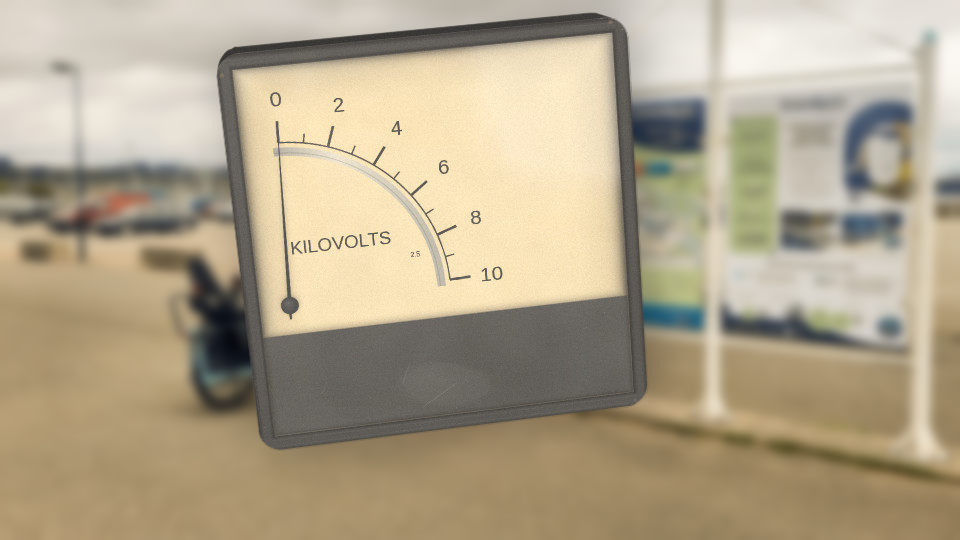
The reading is 0 kV
